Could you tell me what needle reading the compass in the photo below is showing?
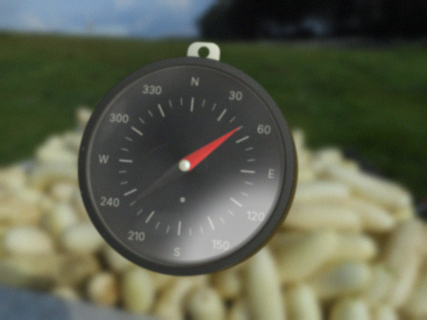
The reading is 50 °
